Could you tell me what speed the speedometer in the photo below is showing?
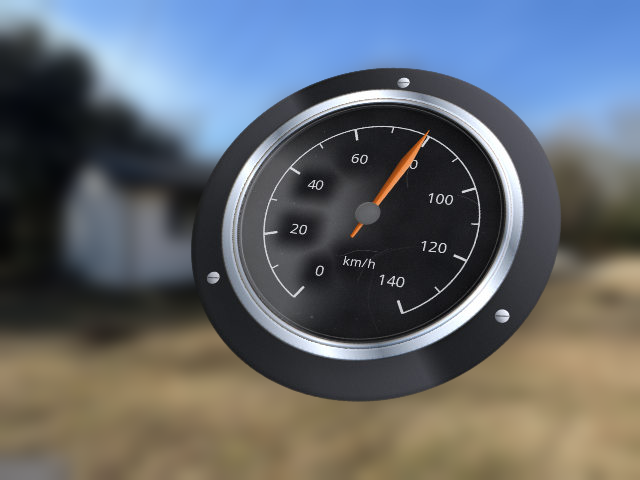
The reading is 80 km/h
